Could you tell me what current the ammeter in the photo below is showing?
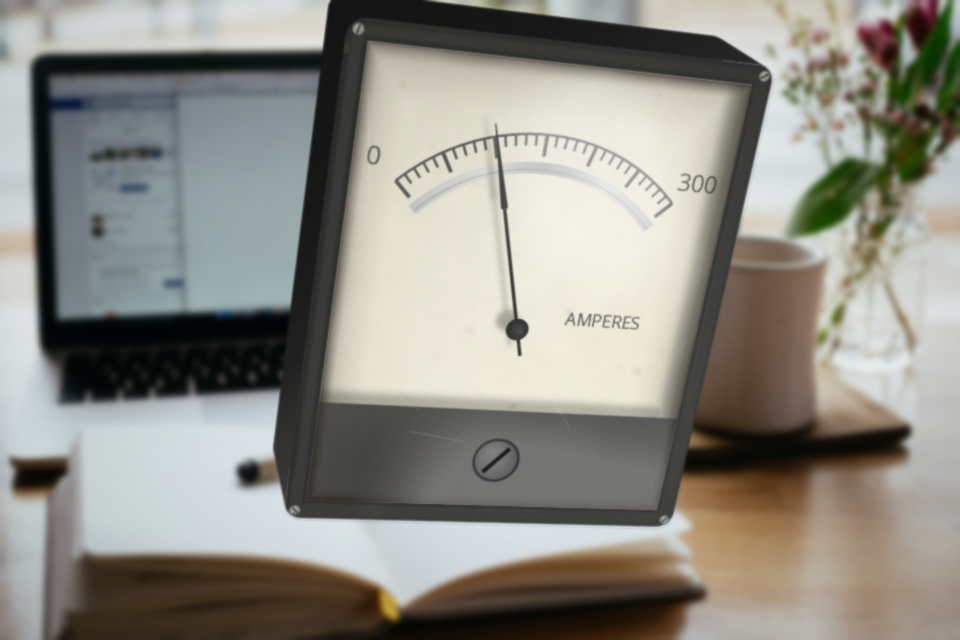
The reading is 100 A
